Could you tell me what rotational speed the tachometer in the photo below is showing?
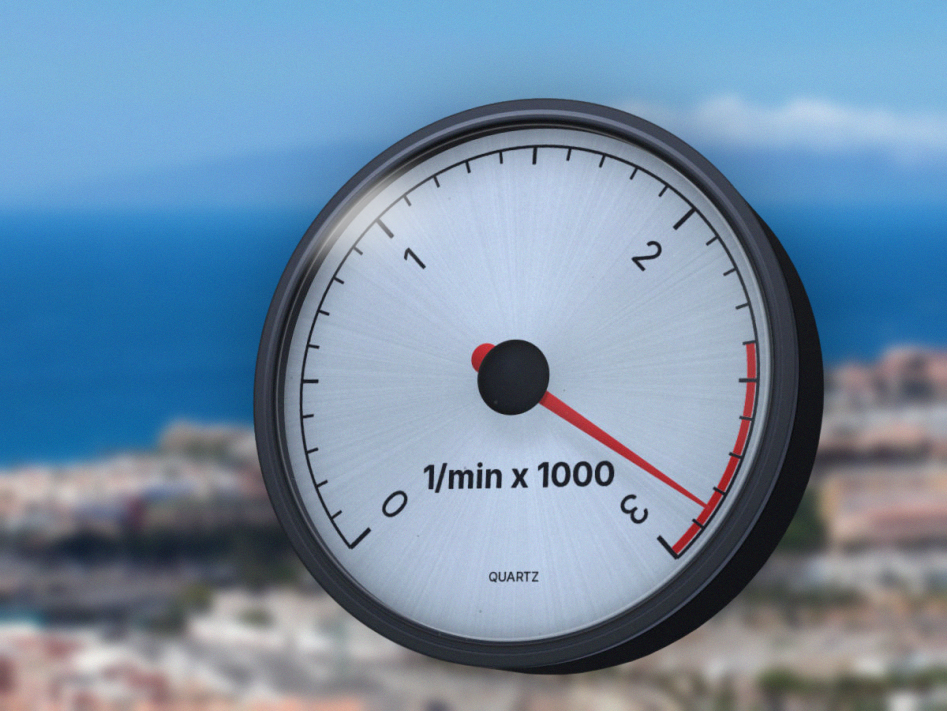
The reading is 2850 rpm
